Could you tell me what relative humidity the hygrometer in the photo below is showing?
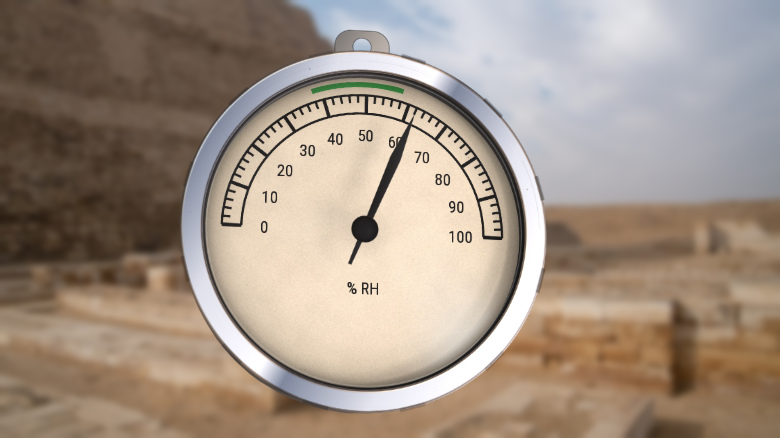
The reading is 62 %
